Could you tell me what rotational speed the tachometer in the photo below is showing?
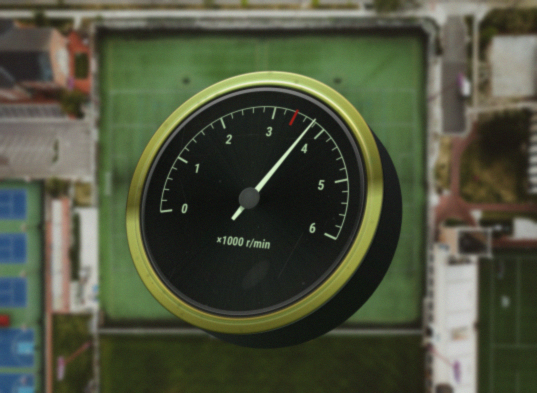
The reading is 3800 rpm
